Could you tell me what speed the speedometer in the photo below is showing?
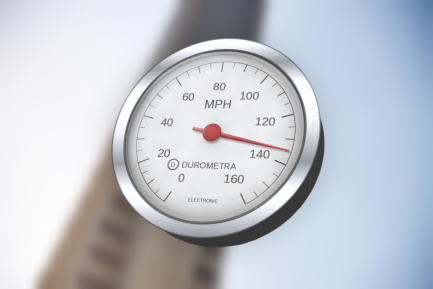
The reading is 135 mph
